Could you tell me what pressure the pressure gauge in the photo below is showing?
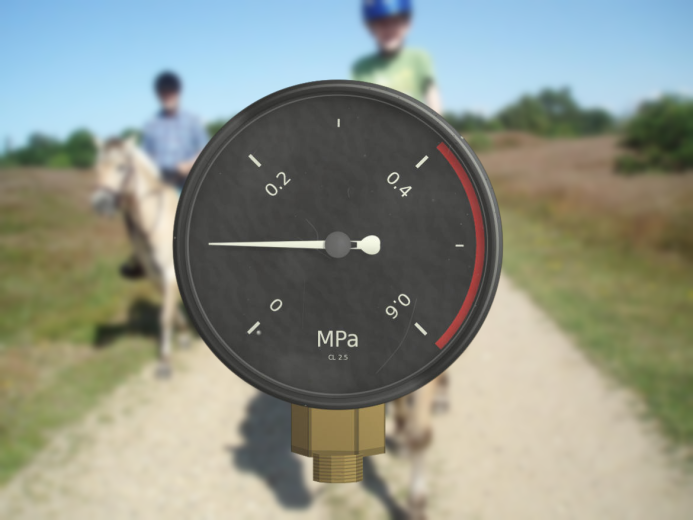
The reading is 0.1 MPa
